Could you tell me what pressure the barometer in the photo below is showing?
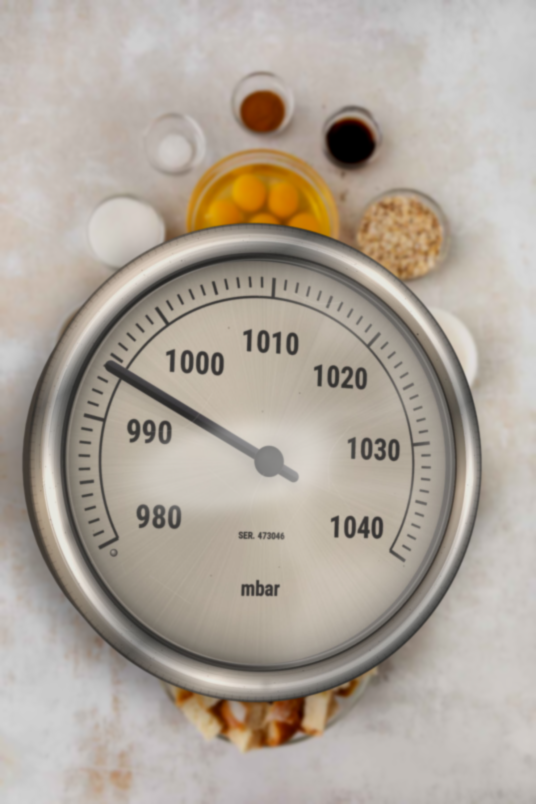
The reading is 994 mbar
